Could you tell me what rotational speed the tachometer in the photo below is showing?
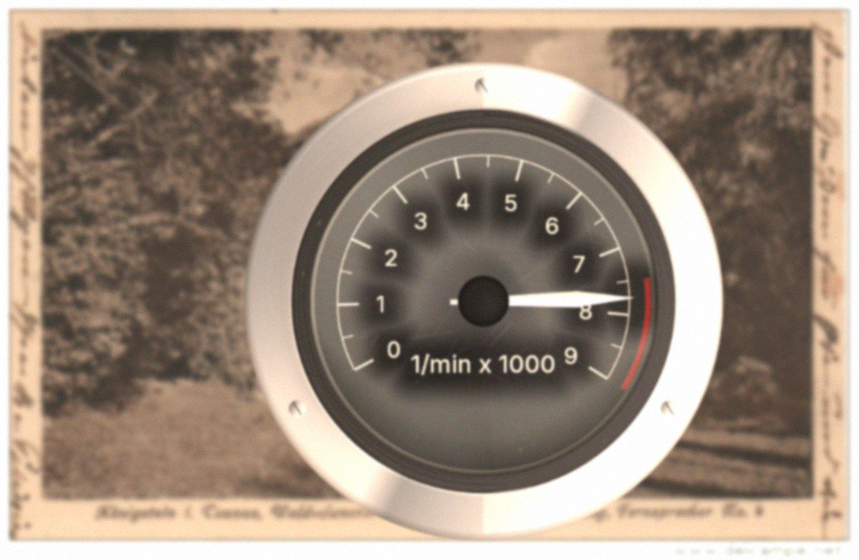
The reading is 7750 rpm
